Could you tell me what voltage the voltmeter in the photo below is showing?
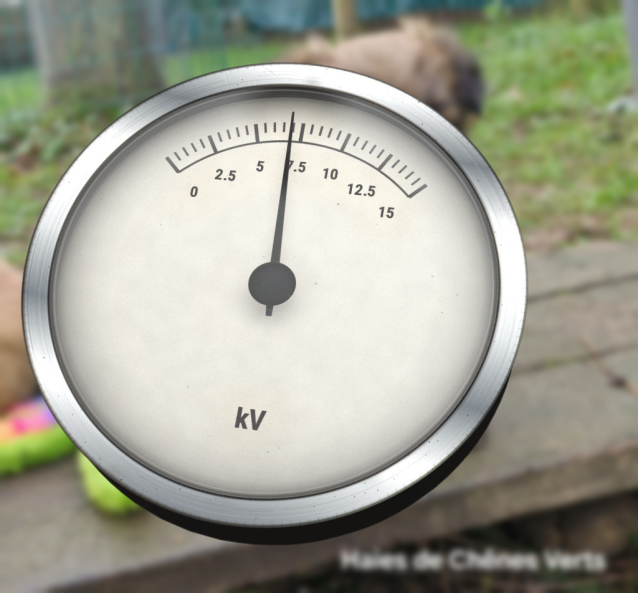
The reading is 7 kV
